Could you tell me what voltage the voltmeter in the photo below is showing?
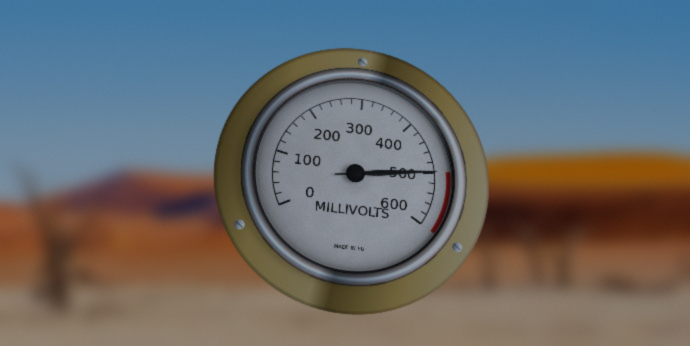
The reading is 500 mV
